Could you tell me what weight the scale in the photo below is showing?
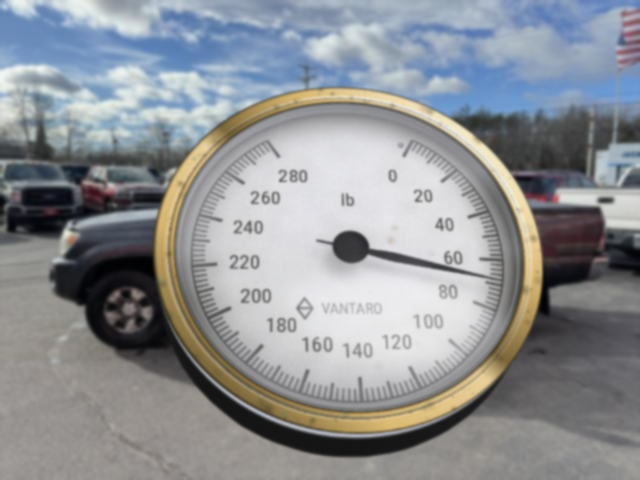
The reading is 70 lb
